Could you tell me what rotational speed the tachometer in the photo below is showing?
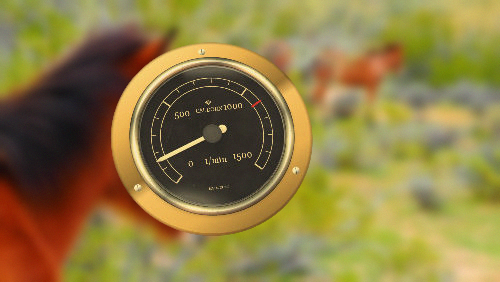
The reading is 150 rpm
